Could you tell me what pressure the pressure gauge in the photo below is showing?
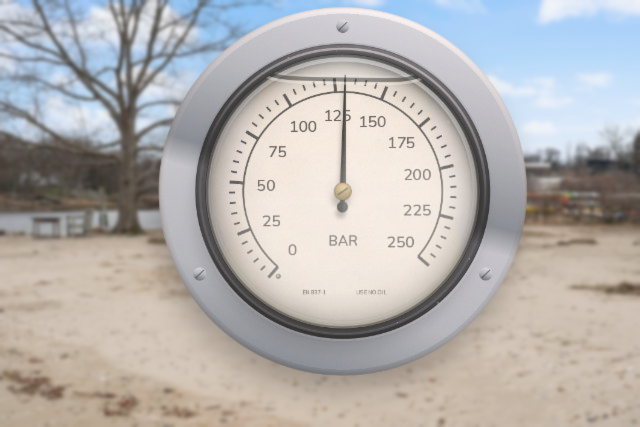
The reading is 130 bar
